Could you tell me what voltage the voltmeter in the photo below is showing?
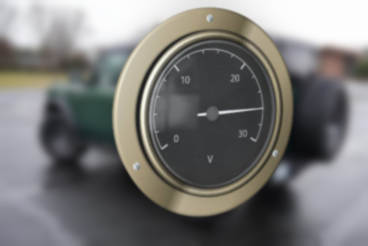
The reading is 26 V
